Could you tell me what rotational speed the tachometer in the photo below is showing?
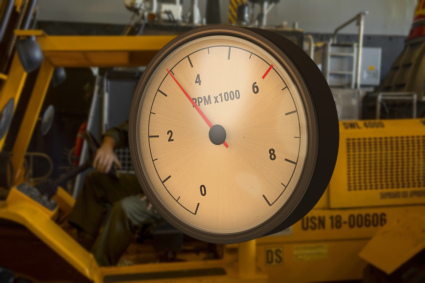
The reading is 3500 rpm
